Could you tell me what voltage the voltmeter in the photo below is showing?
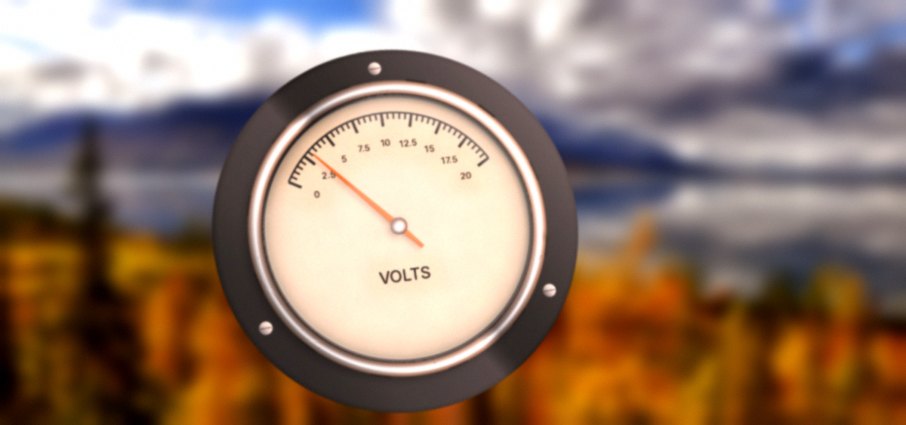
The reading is 3 V
